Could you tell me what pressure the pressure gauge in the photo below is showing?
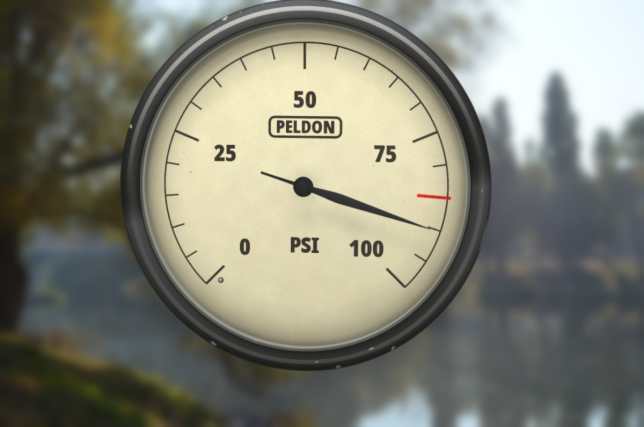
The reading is 90 psi
